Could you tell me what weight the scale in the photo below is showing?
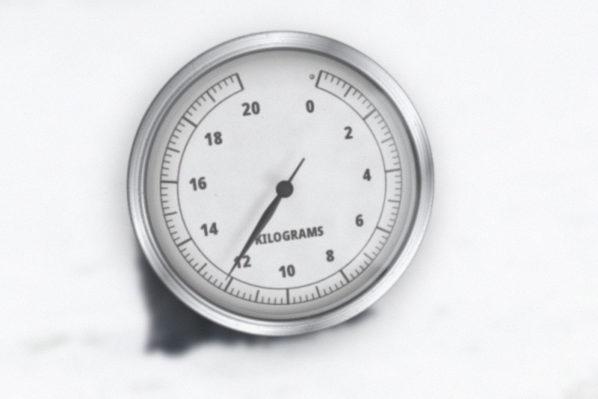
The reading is 12.2 kg
